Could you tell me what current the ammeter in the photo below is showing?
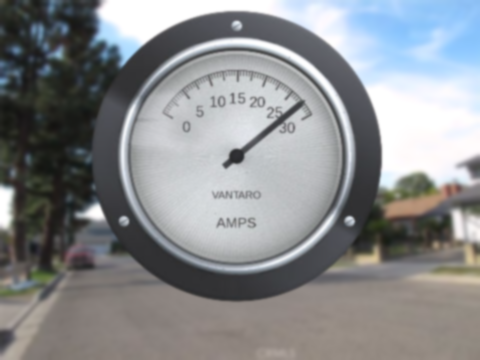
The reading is 27.5 A
